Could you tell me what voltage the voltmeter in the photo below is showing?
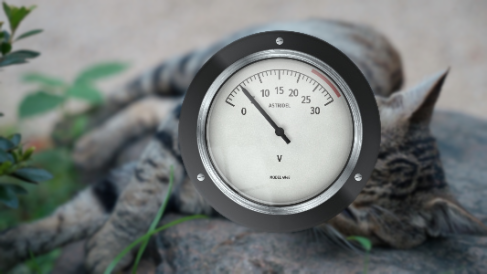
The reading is 5 V
